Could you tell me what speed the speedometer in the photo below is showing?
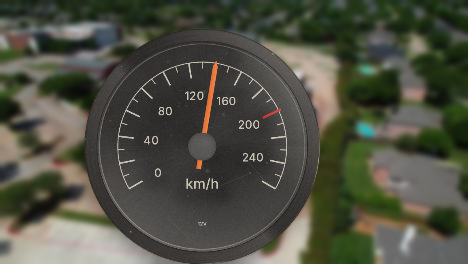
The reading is 140 km/h
